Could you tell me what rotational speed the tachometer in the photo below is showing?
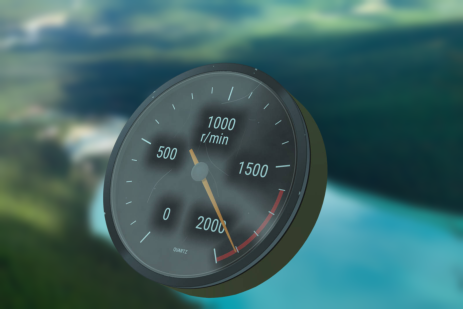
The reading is 1900 rpm
